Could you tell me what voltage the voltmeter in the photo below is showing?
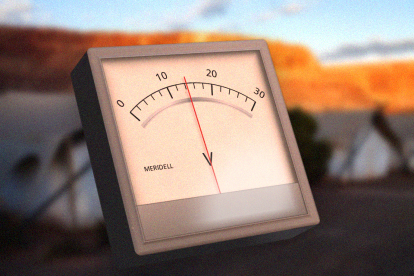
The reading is 14 V
